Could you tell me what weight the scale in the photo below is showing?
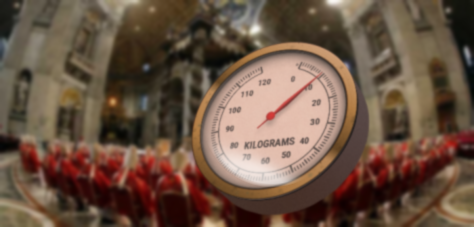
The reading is 10 kg
